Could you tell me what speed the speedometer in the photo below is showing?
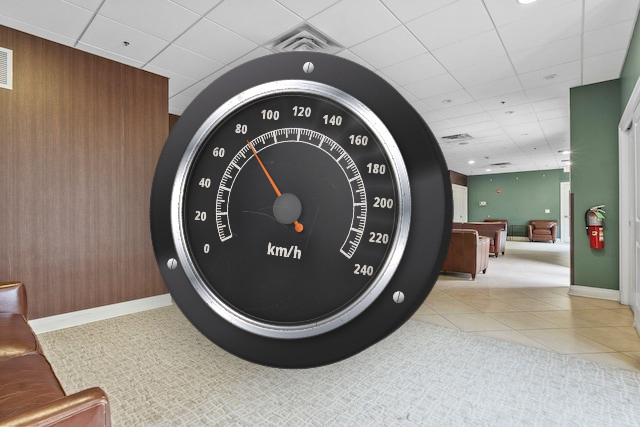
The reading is 80 km/h
